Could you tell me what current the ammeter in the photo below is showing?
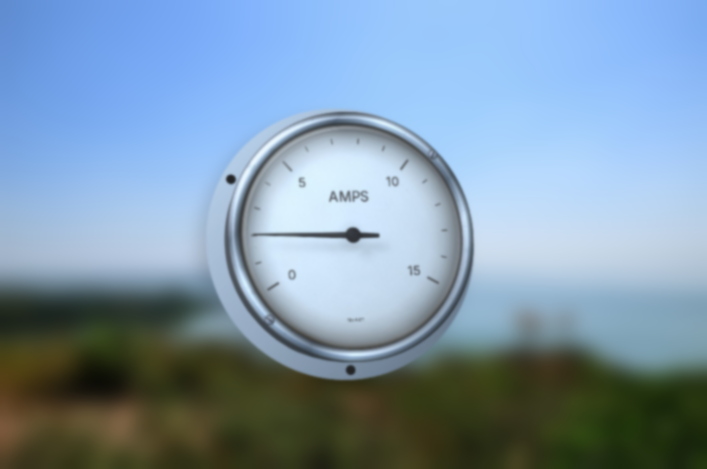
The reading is 2 A
